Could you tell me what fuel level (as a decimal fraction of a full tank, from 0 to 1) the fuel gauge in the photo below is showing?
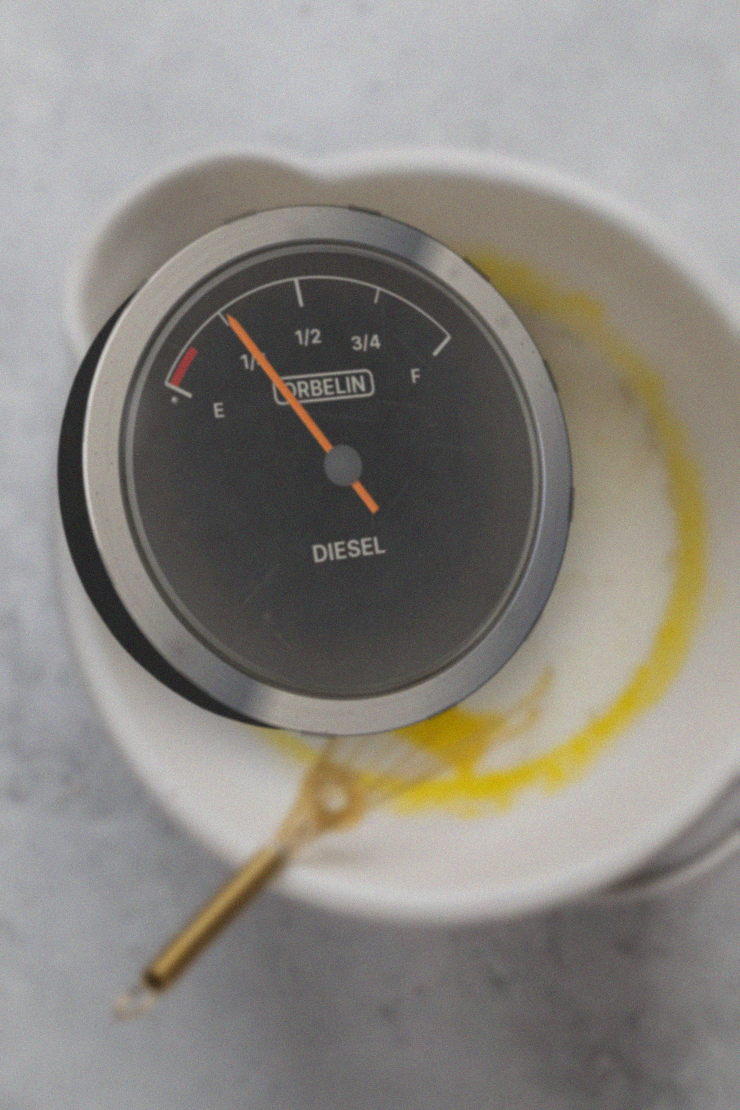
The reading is 0.25
